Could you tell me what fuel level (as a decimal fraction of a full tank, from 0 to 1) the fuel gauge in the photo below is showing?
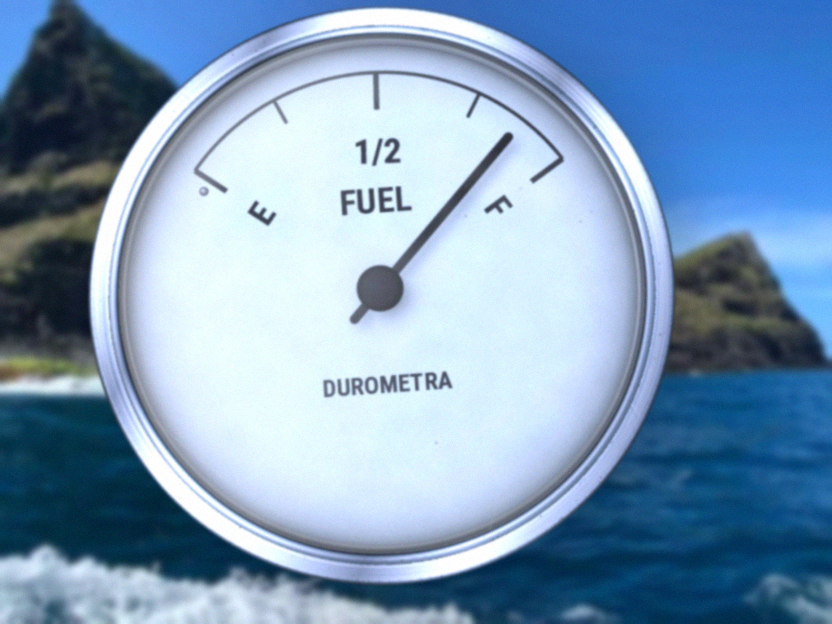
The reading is 0.875
